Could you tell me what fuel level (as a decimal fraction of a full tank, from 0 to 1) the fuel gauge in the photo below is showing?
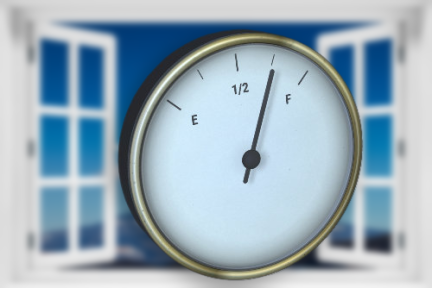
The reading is 0.75
